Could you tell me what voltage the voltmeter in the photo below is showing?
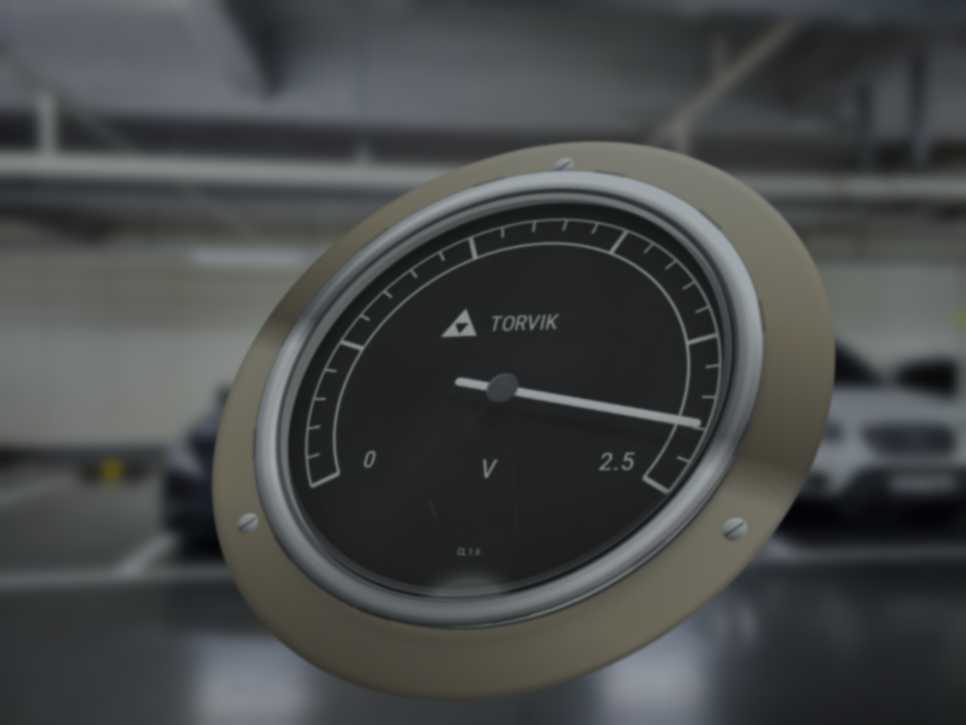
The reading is 2.3 V
